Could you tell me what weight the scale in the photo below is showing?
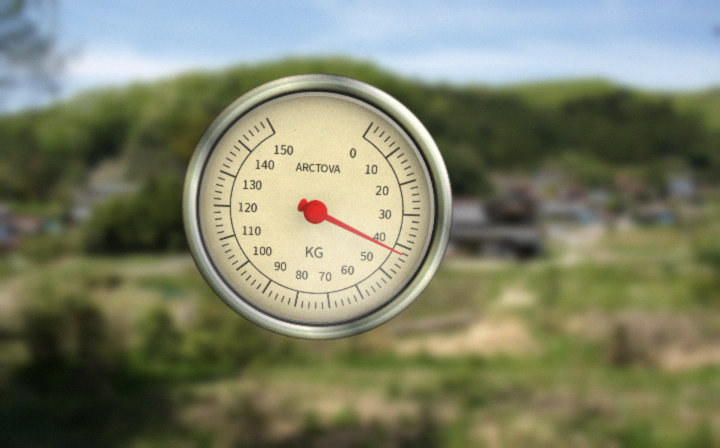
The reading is 42 kg
